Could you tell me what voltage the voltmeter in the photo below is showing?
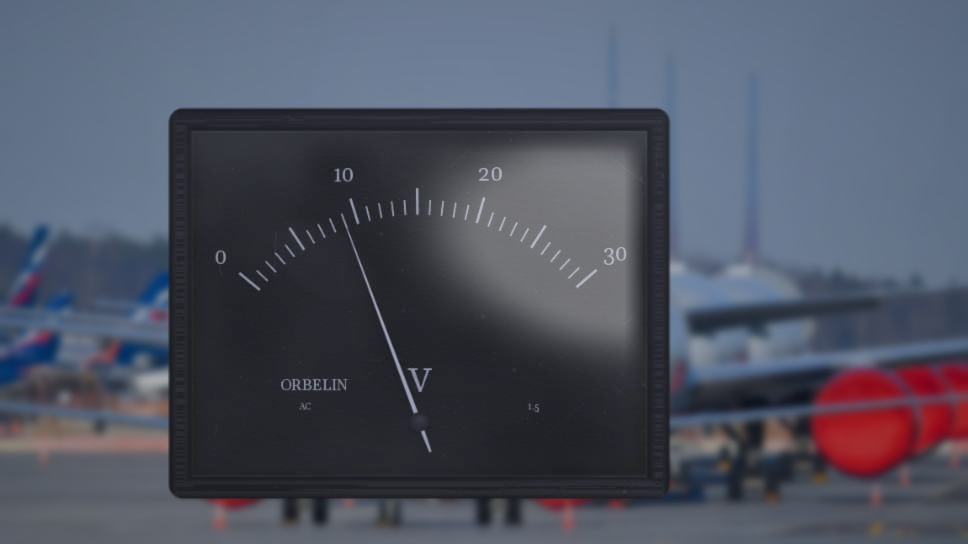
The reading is 9 V
